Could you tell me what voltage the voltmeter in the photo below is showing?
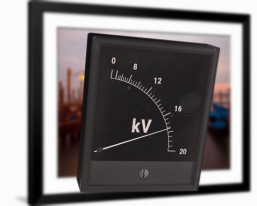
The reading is 17.5 kV
